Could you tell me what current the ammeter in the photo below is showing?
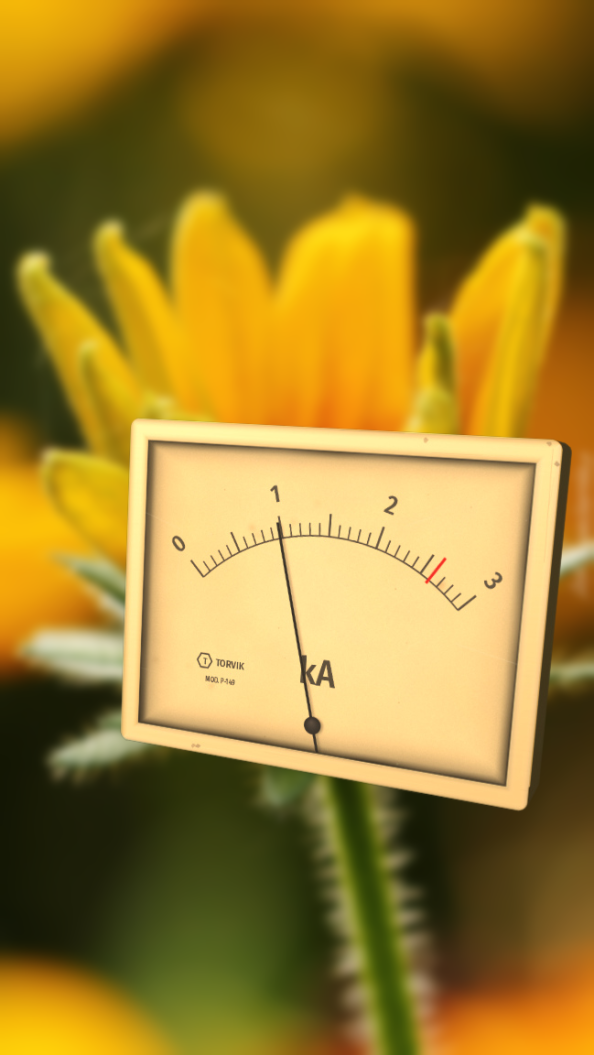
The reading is 1 kA
